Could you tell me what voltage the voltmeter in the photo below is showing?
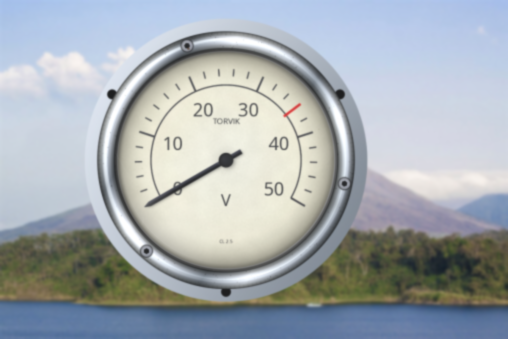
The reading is 0 V
